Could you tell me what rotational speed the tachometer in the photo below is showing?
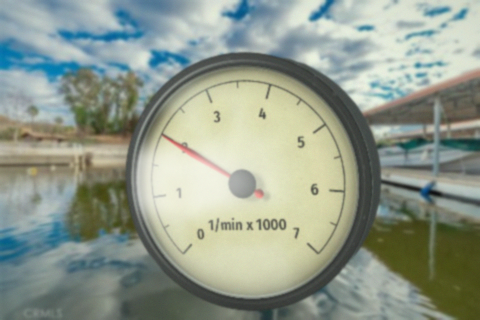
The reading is 2000 rpm
